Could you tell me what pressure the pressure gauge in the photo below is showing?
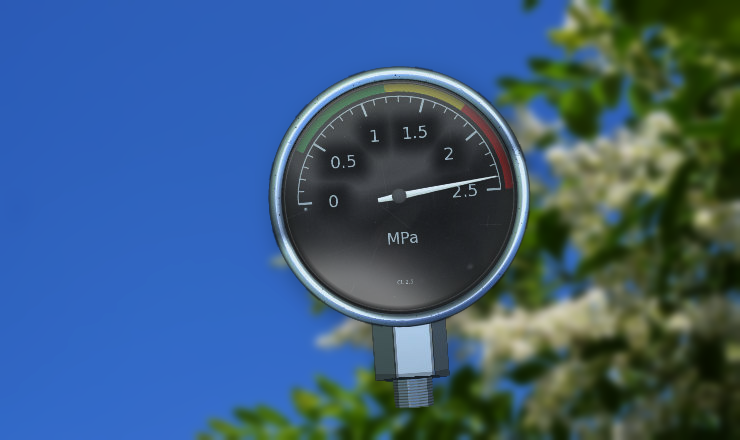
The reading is 2.4 MPa
